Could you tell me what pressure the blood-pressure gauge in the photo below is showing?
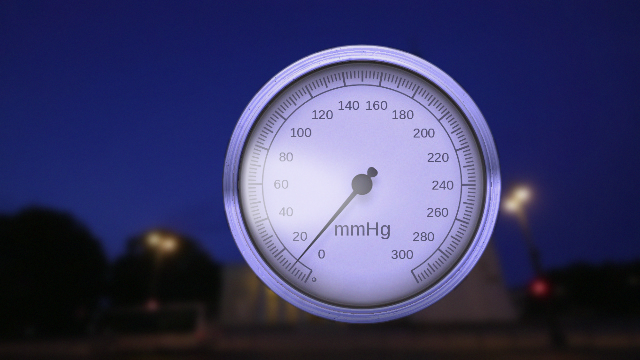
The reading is 10 mmHg
